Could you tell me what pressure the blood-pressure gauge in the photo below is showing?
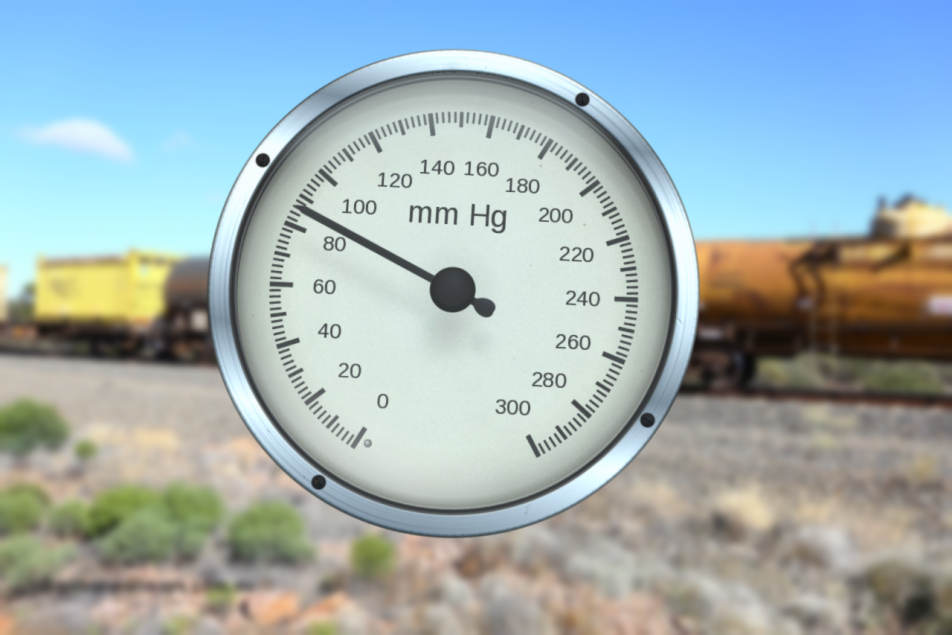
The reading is 86 mmHg
